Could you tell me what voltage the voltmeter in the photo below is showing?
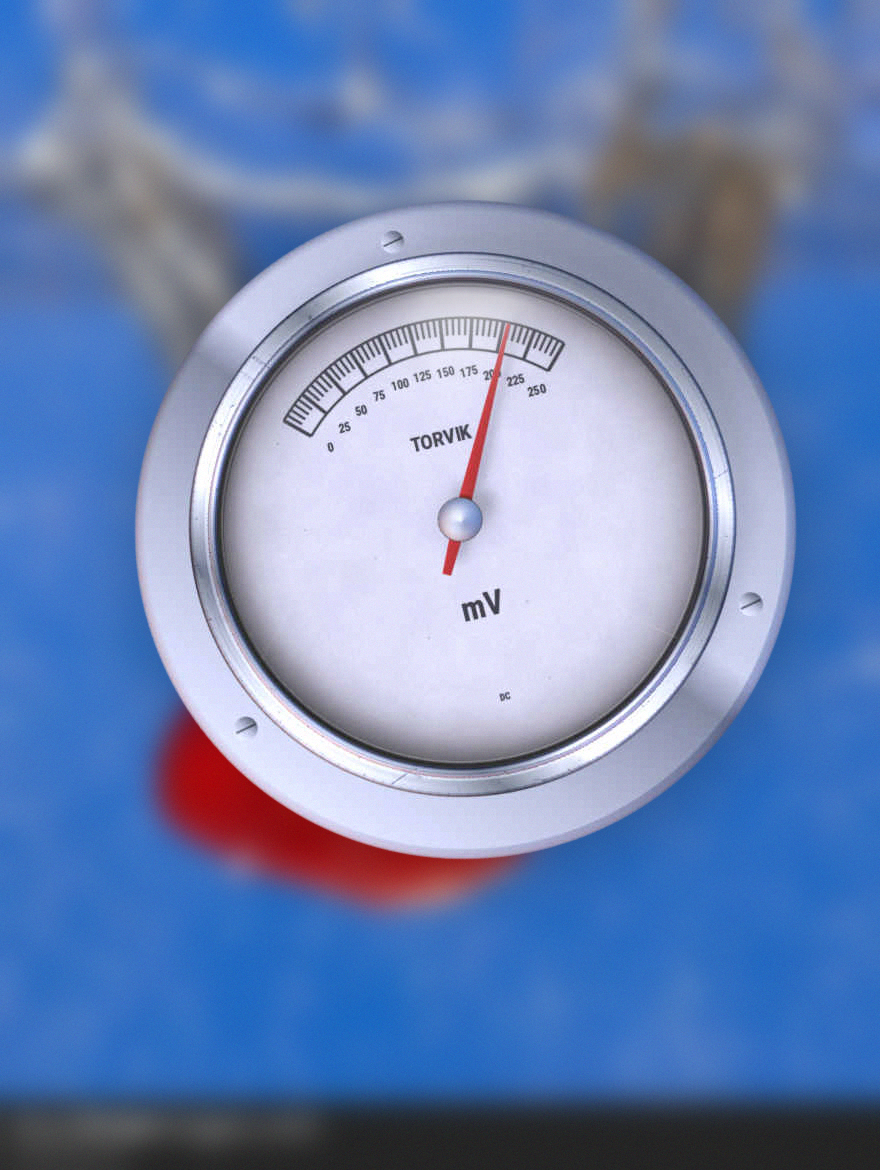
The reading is 205 mV
